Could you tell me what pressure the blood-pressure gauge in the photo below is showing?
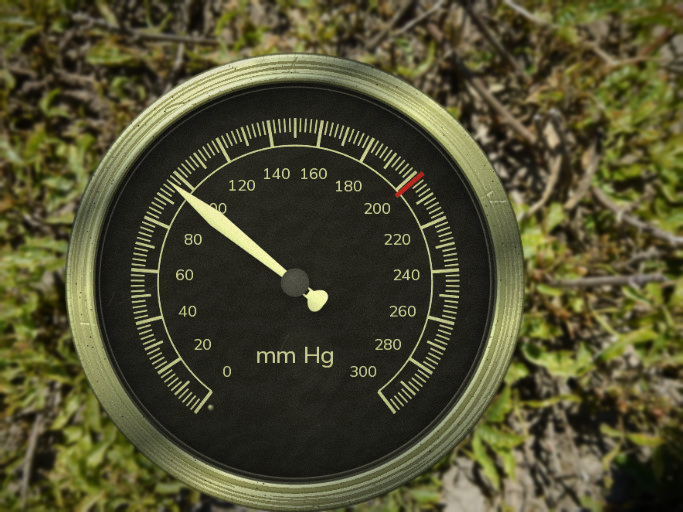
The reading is 96 mmHg
